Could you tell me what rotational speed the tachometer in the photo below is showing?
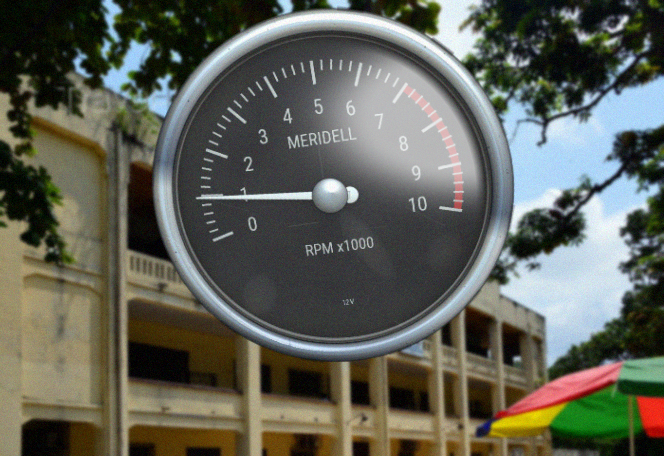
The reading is 1000 rpm
